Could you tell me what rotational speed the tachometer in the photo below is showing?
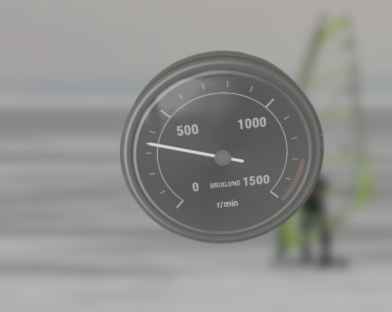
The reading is 350 rpm
